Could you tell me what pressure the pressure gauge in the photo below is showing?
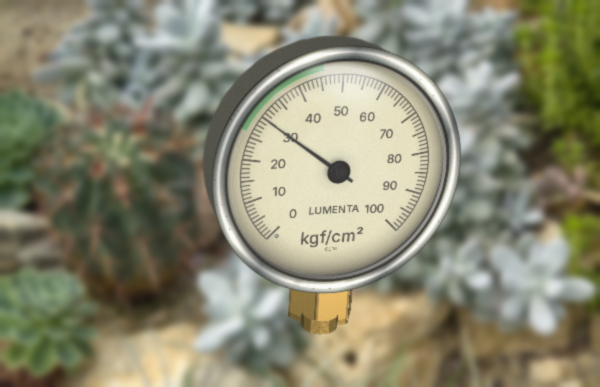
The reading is 30 kg/cm²
